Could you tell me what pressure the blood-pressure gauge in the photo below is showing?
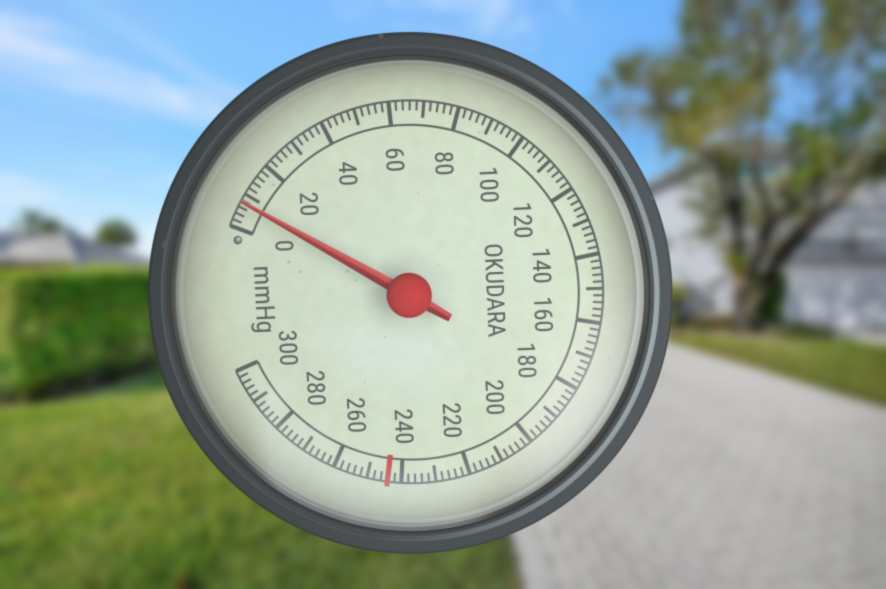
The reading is 8 mmHg
